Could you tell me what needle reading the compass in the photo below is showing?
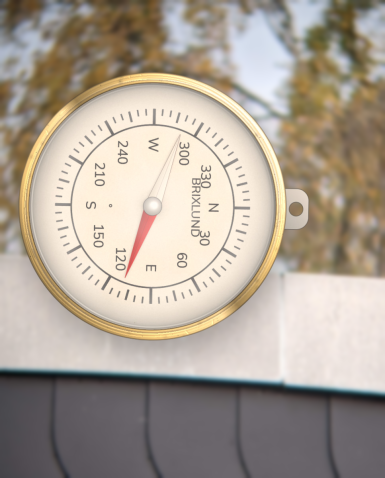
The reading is 110 °
